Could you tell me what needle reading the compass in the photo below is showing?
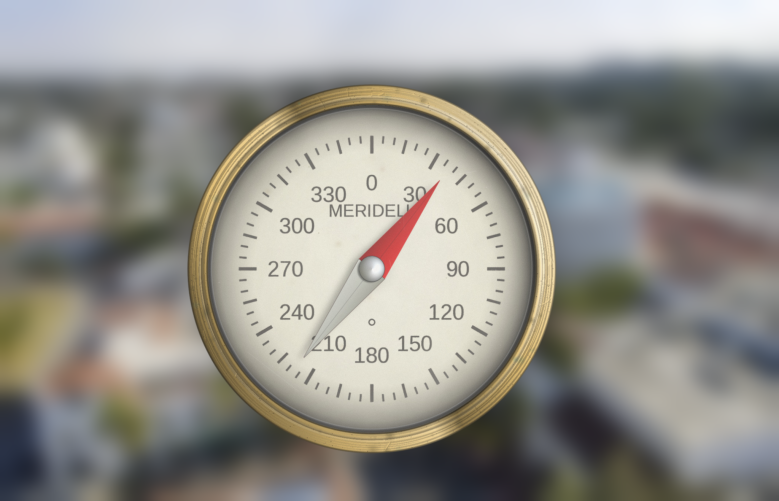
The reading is 37.5 °
